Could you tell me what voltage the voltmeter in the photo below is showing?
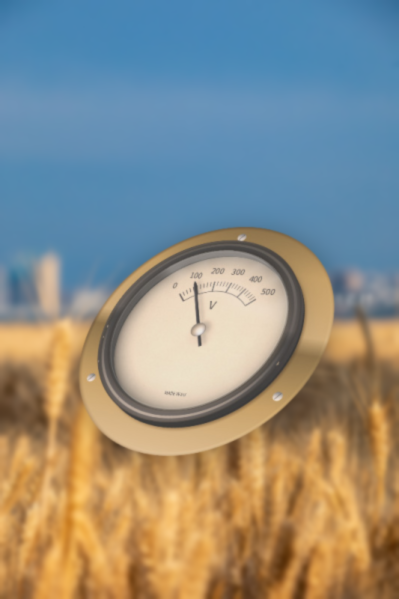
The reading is 100 V
